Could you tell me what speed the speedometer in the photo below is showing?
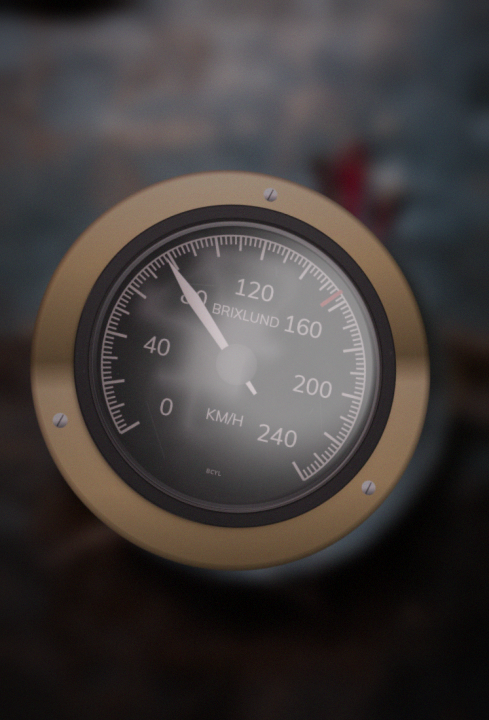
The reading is 78 km/h
